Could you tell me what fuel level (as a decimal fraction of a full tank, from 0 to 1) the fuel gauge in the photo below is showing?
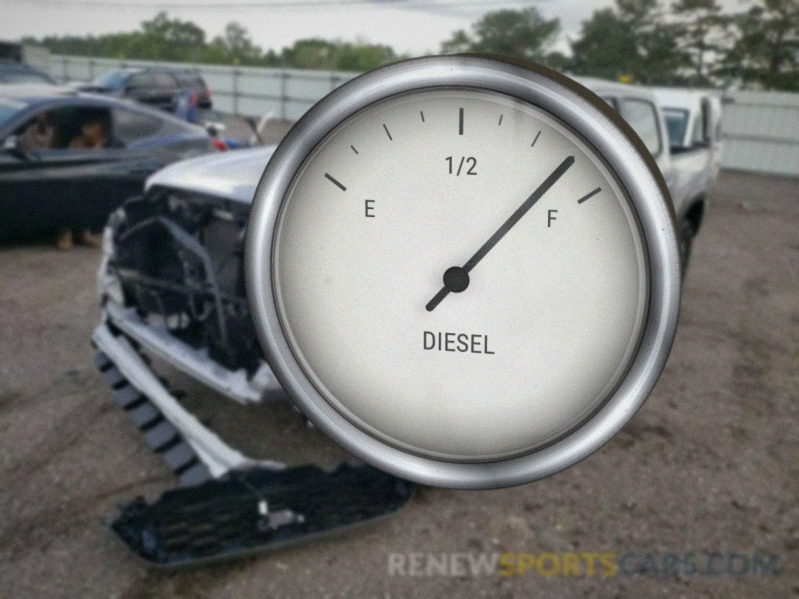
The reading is 0.875
